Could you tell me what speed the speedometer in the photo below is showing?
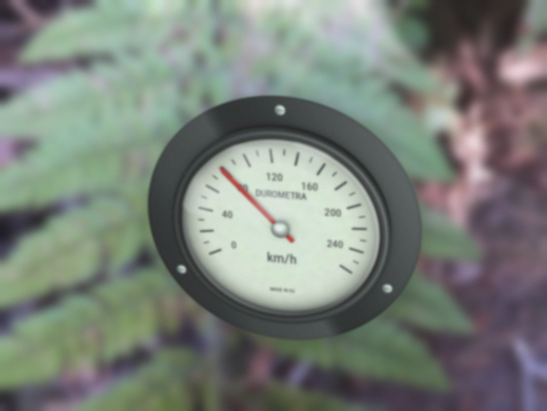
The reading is 80 km/h
